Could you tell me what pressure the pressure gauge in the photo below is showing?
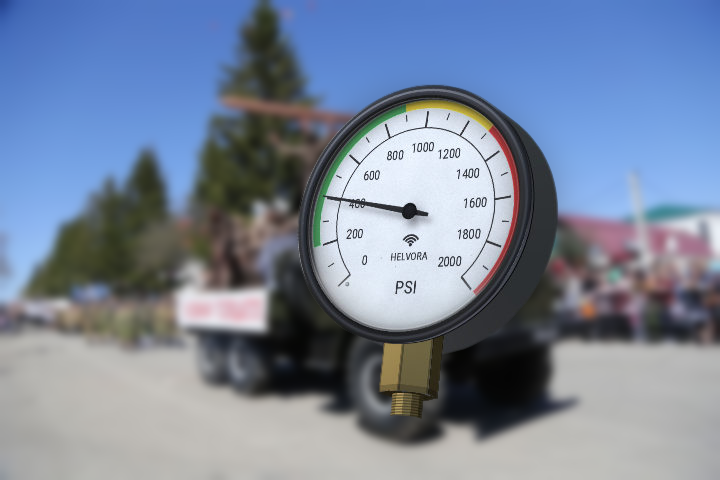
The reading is 400 psi
